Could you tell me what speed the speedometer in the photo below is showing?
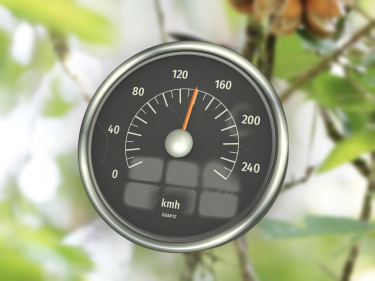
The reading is 140 km/h
